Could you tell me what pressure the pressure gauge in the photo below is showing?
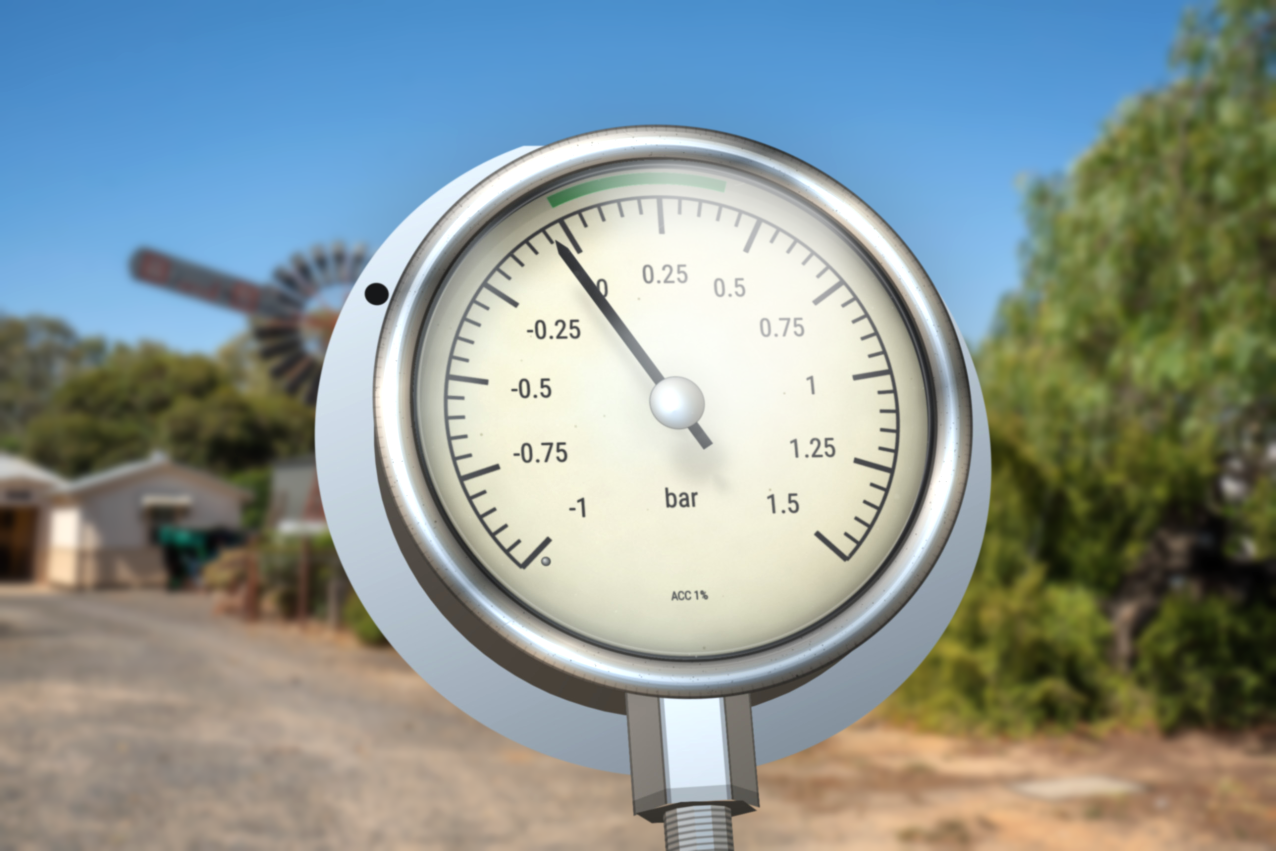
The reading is -0.05 bar
